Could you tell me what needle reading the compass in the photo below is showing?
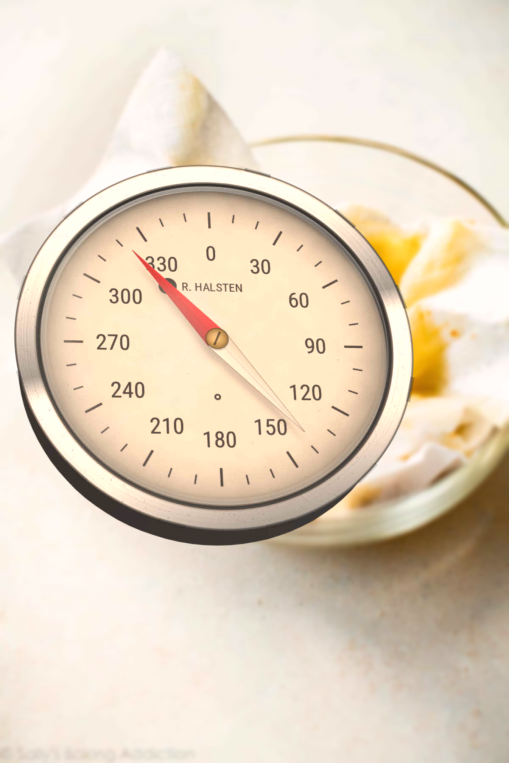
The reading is 320 °
